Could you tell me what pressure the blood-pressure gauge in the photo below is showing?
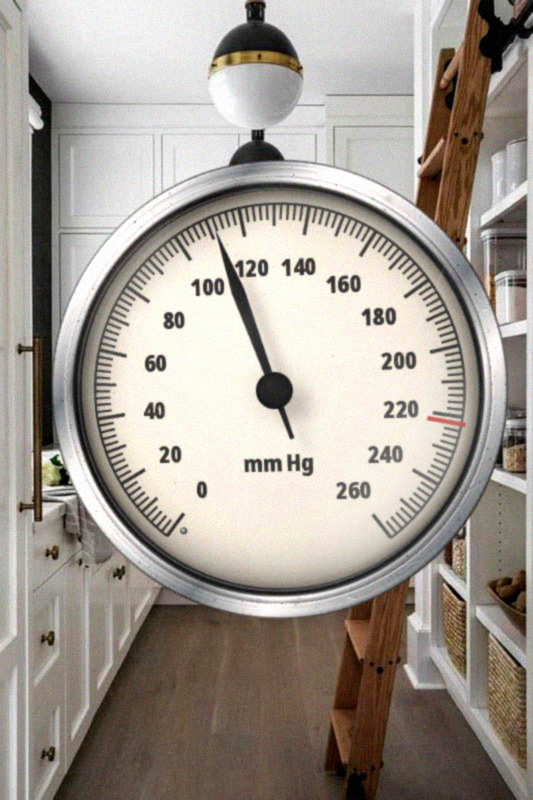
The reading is 112 mmHg
